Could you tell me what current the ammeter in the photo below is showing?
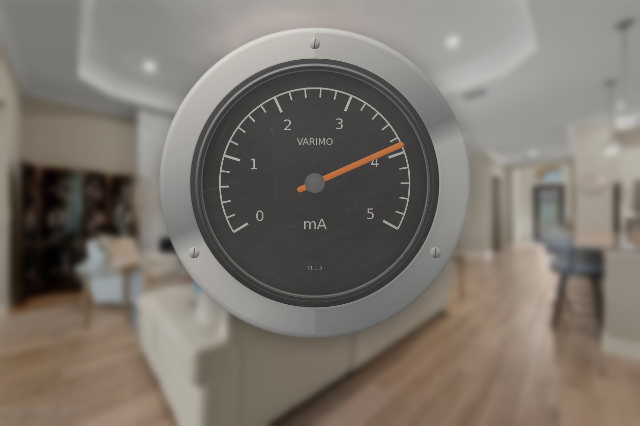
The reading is 3.9 mA
